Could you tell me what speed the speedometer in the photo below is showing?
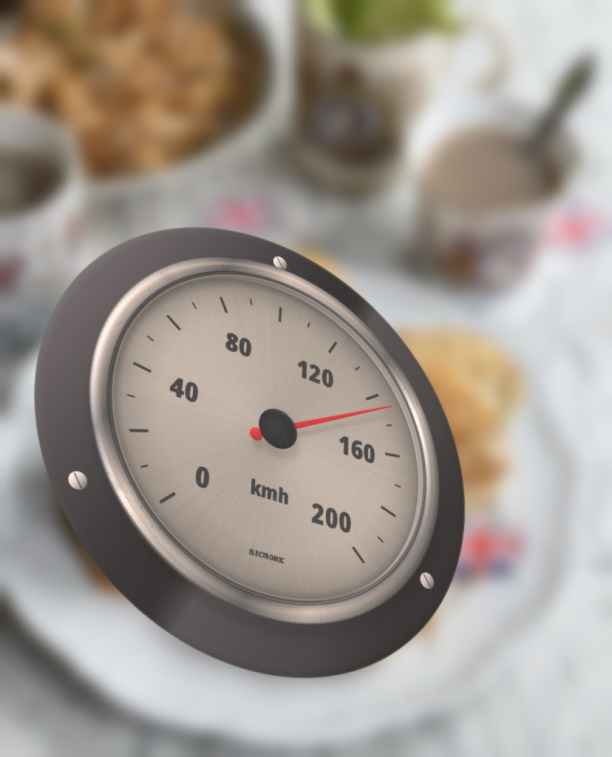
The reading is 145 km/h
